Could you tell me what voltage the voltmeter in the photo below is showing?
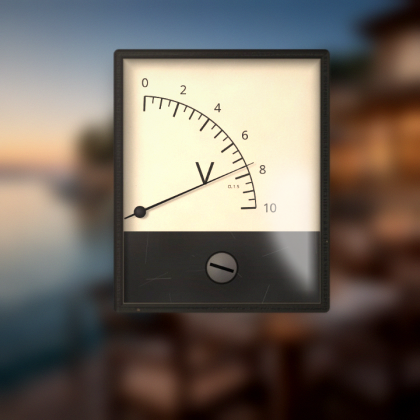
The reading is 7.5 V
